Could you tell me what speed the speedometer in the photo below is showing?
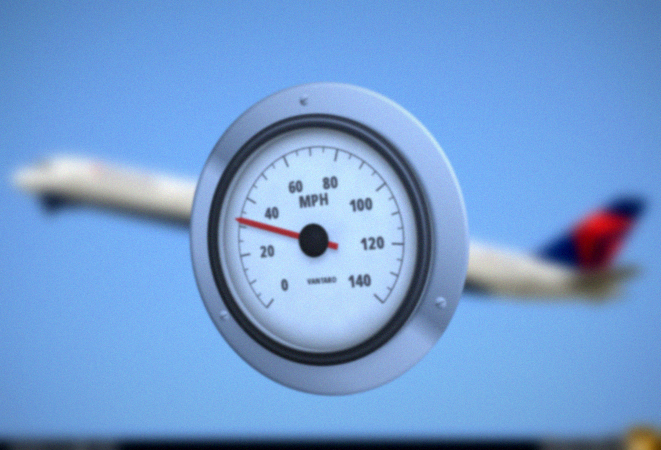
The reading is 32.5 mph
